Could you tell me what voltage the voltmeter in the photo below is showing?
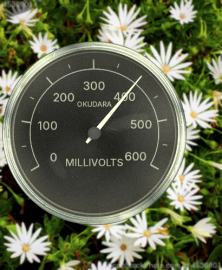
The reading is 400 mV
